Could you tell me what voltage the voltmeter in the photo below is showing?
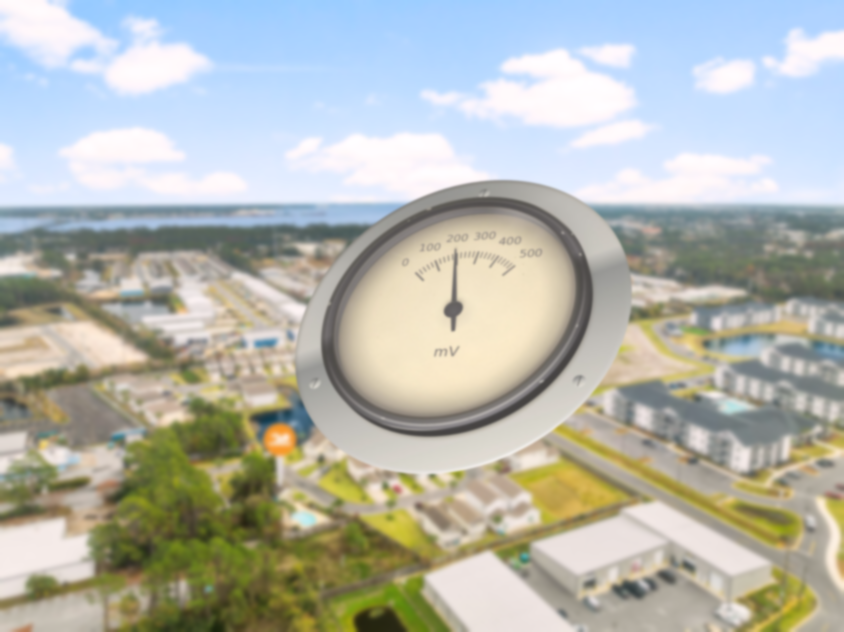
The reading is 200 mV
